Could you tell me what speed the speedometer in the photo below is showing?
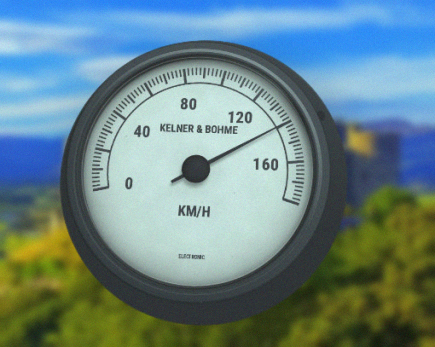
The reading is 140 km/h
